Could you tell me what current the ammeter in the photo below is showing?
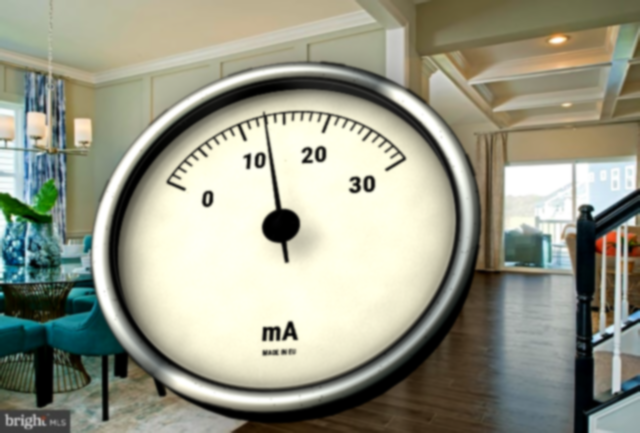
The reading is 13 mA
